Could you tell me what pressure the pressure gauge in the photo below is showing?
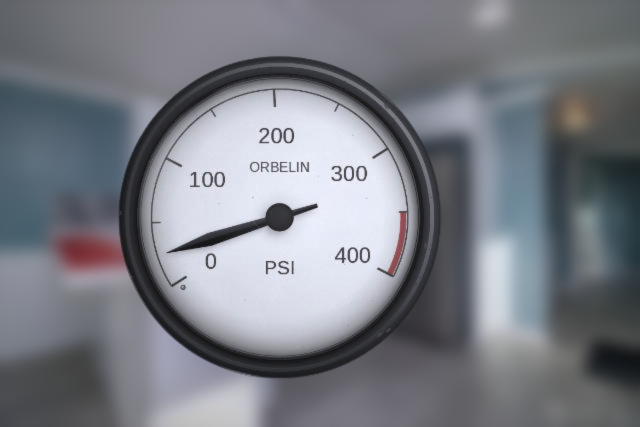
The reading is 25 psi
